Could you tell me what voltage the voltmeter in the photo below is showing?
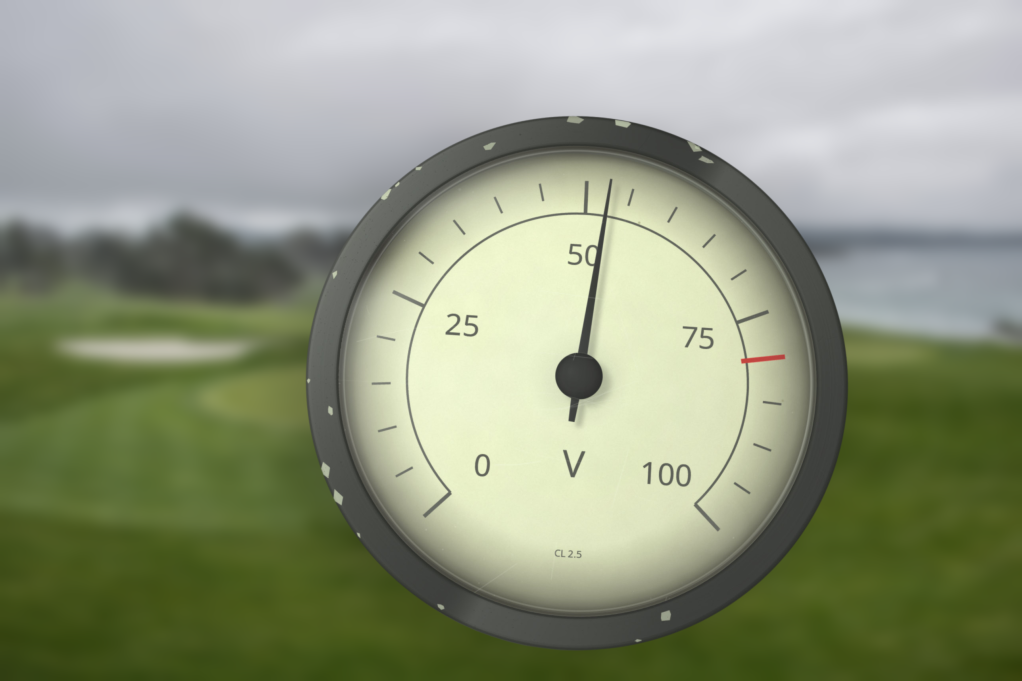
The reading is 52.5 V
